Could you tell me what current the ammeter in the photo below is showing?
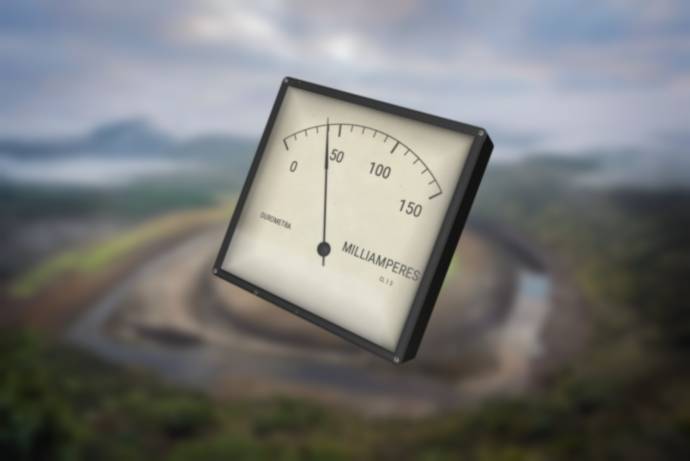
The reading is 40 mA
